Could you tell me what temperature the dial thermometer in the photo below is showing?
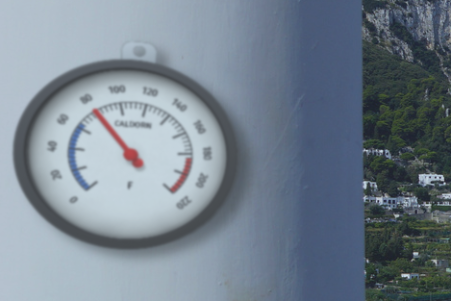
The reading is 80 °F
